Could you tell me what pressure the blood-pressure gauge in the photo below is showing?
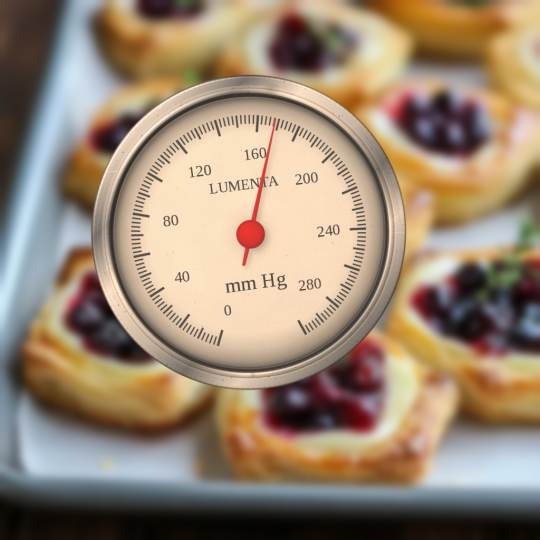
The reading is 168 mmHg
